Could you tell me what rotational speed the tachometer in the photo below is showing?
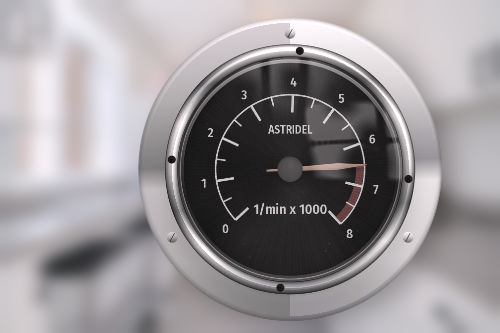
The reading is 6500 rpm
